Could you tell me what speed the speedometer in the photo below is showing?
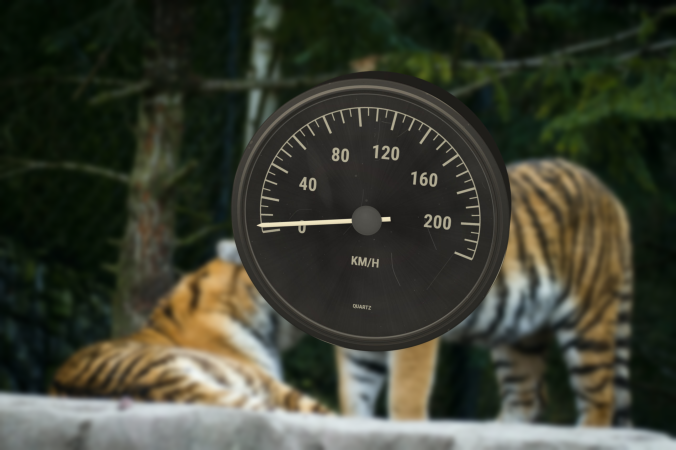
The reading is 5 km/h
